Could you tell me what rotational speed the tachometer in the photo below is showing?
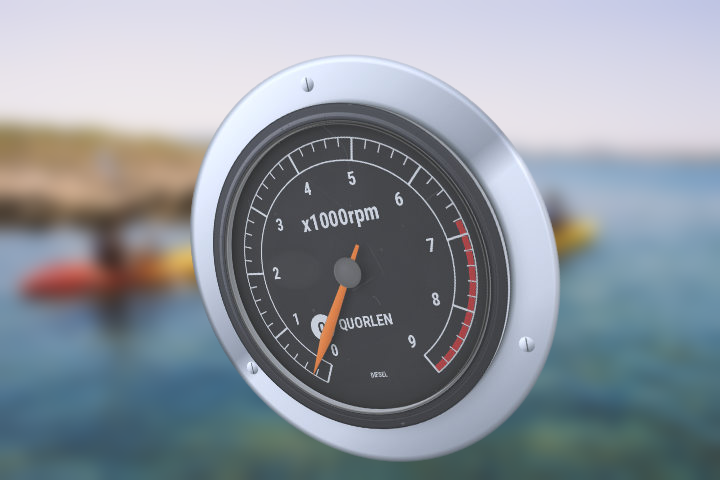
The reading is 200 rpm
